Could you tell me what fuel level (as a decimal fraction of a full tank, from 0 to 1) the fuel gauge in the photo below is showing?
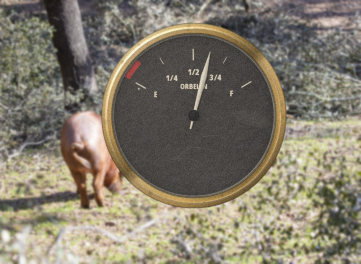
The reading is 0.625
